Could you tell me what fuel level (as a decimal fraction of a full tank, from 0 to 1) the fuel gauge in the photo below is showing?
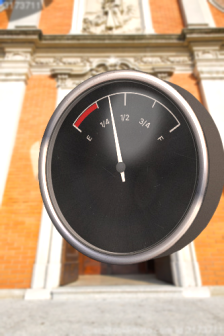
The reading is 0.375
